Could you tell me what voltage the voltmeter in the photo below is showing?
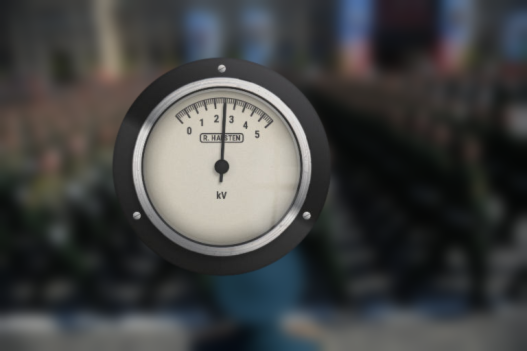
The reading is 2.5 kV
